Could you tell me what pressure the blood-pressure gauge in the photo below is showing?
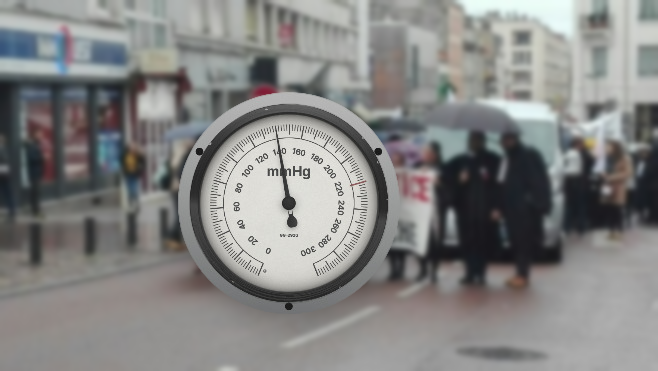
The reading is 140 mmHg
